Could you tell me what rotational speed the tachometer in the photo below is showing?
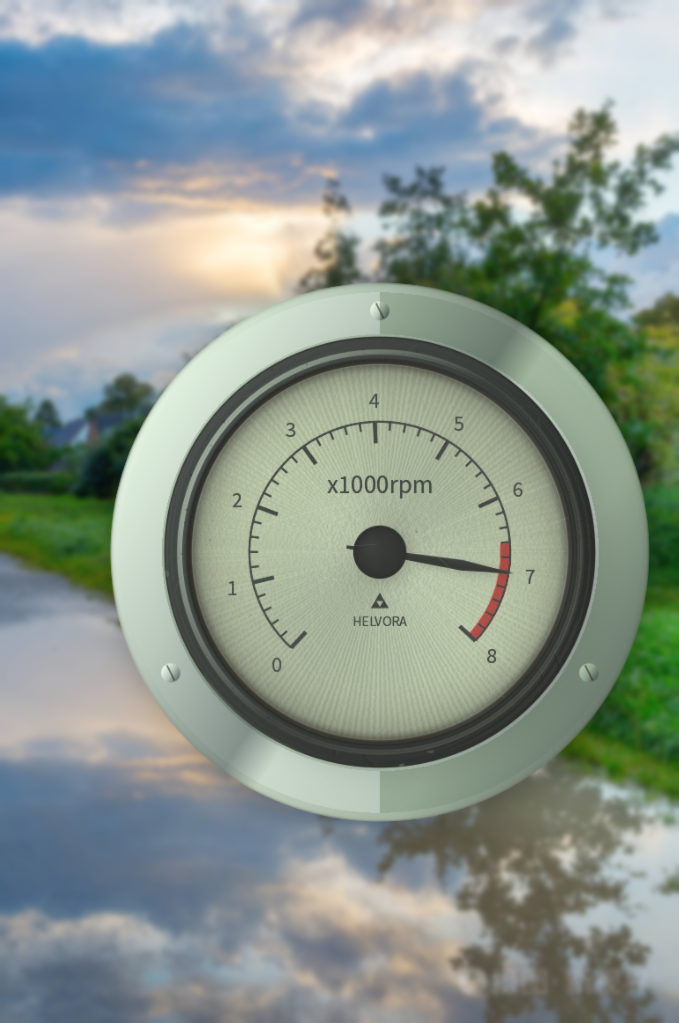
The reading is 7000 rpm
